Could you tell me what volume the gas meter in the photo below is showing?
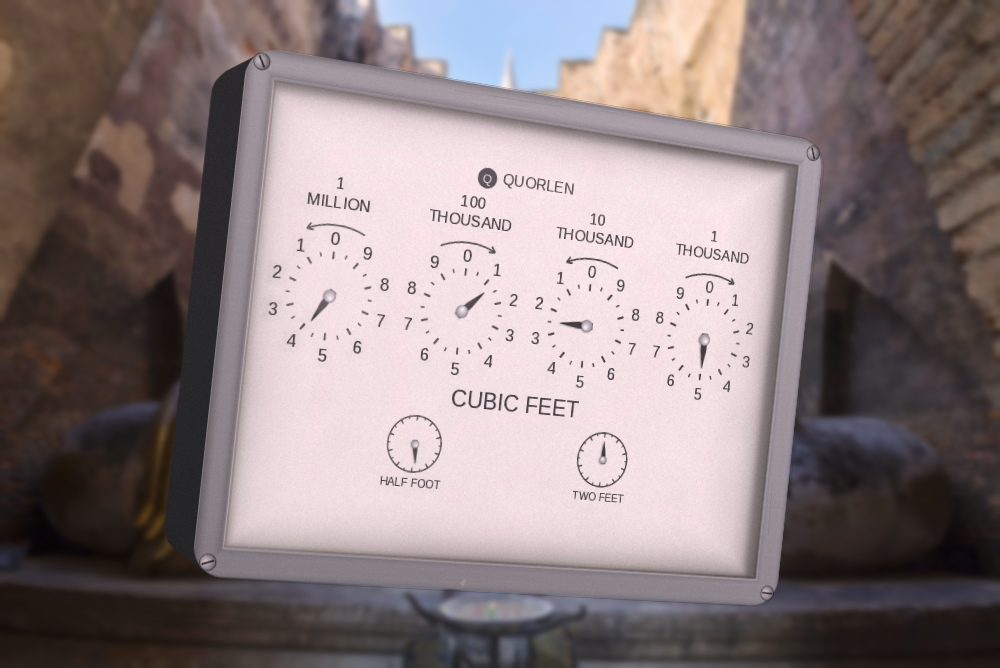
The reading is 412500 ft³
